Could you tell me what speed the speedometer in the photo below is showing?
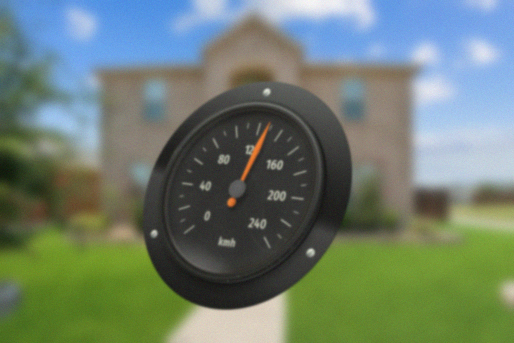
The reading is 130 km/h
